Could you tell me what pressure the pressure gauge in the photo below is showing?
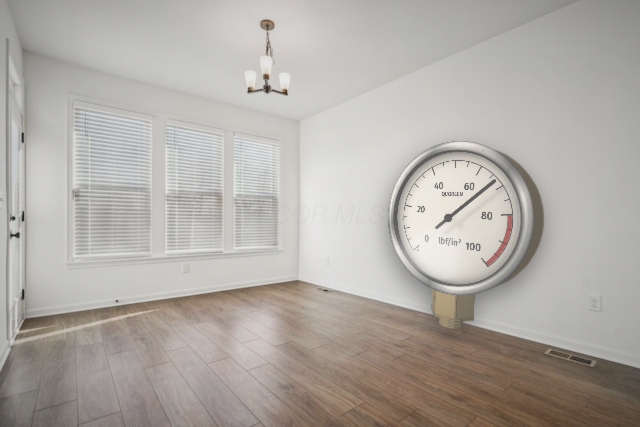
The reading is 67.5 psi
